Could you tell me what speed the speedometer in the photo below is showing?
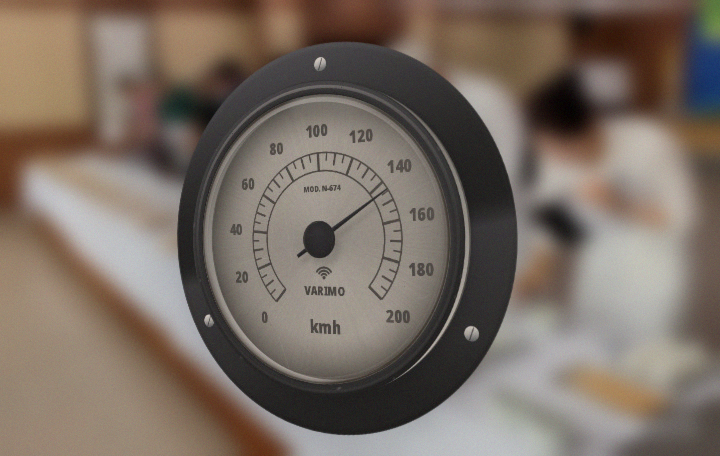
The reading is 145 km/h
